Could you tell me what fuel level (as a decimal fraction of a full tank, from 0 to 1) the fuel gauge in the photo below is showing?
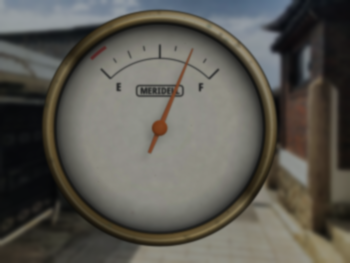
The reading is 0.75
